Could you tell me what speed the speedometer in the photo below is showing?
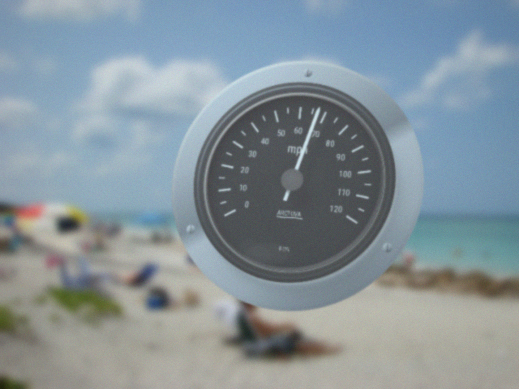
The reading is 67.5 mph
